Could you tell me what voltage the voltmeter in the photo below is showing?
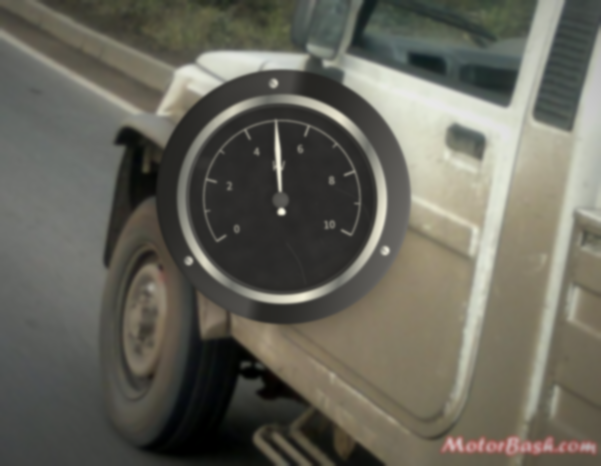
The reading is 5 kV
